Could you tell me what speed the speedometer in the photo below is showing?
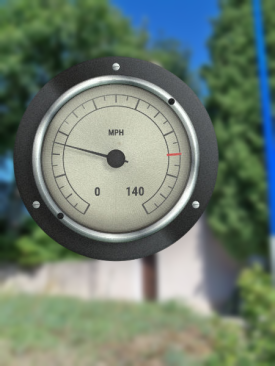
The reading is 35 mph
